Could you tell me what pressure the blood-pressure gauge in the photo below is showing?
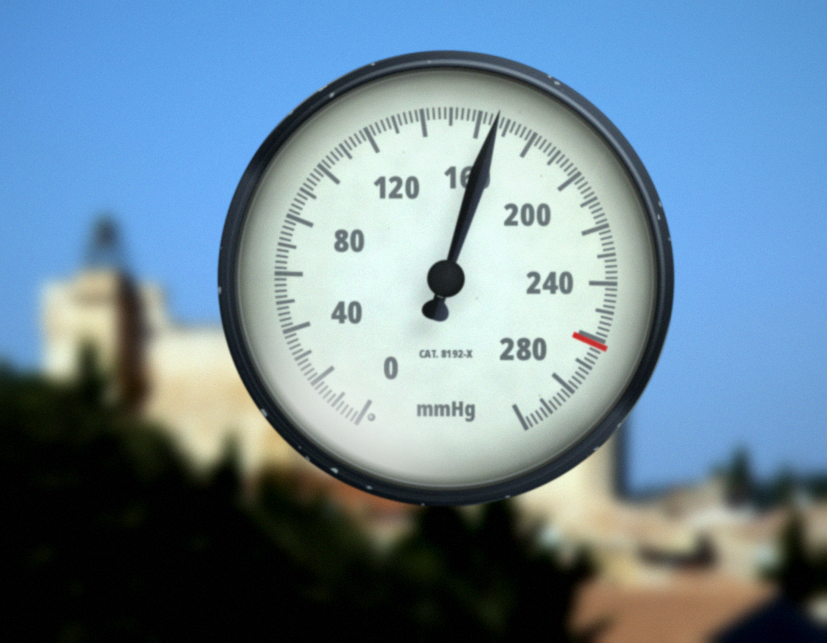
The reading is 166 mmHg
